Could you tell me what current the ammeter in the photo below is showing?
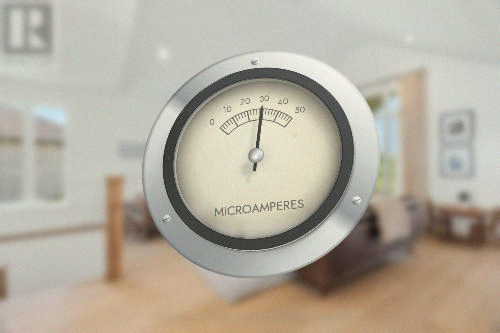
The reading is 30 µA
